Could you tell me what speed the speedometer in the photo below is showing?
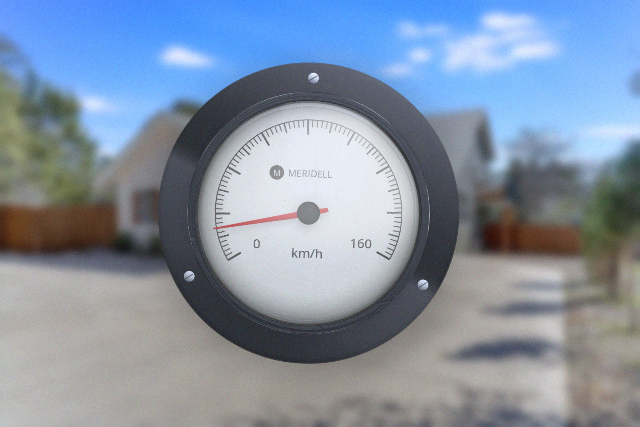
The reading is 14 km/h
